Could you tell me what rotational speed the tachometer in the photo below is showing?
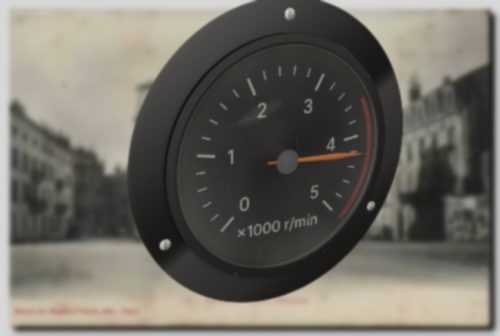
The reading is 4200 rpm
